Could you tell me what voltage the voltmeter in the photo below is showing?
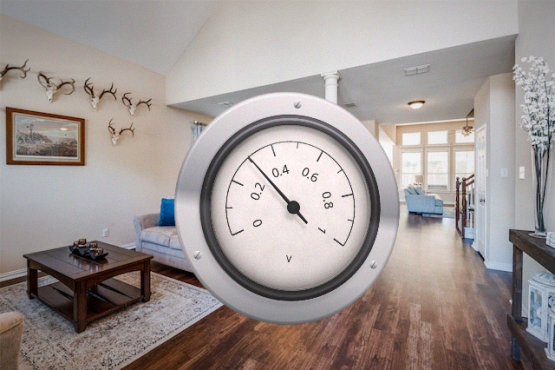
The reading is 0.3 V
